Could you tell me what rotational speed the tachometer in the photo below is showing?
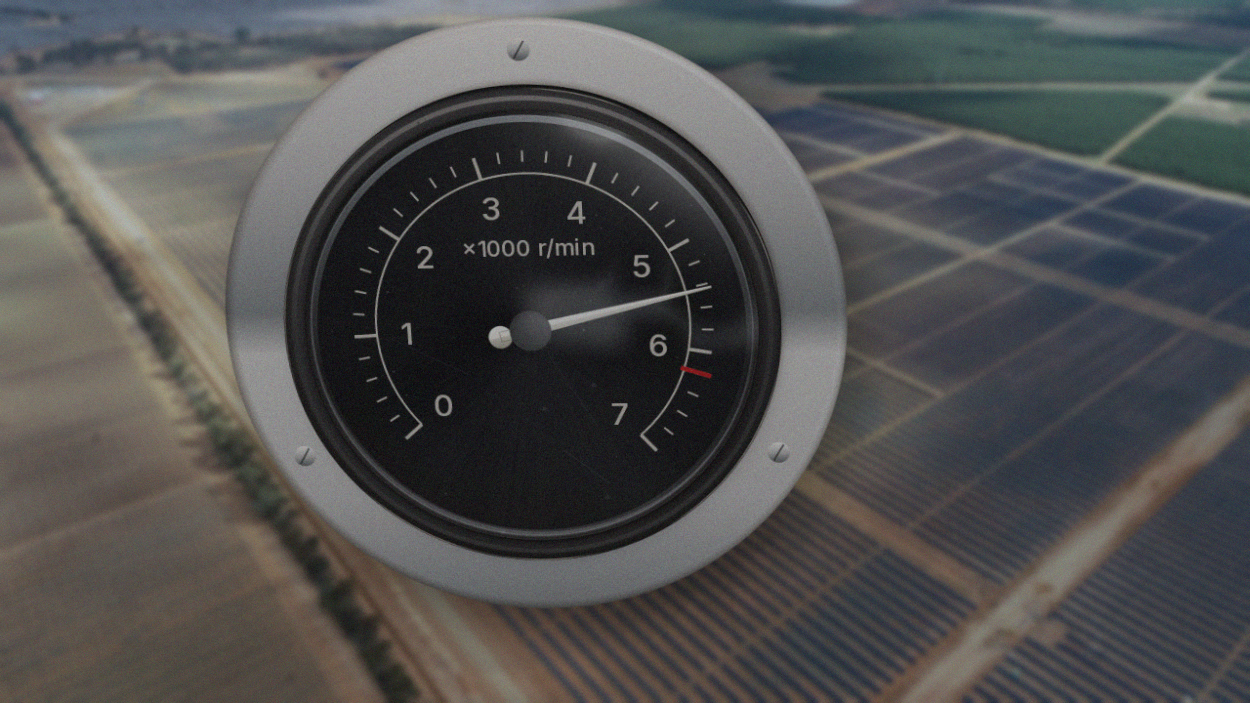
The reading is 5400 rpm
